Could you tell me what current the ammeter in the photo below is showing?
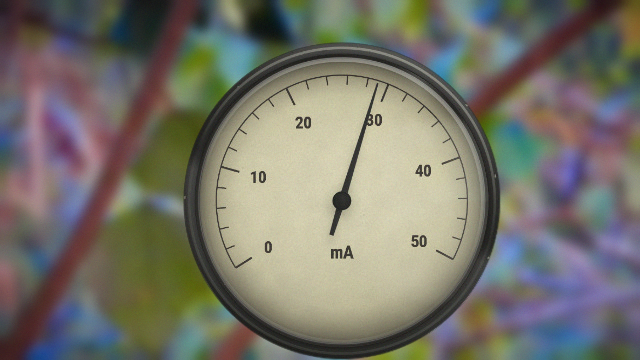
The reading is 29 mA
